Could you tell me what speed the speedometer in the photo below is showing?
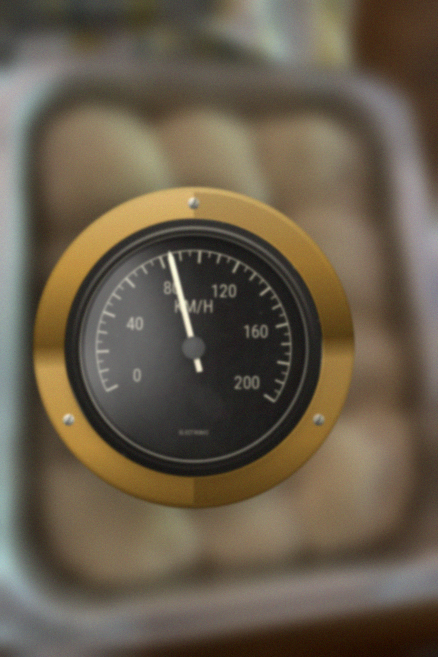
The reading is 85 km/h
